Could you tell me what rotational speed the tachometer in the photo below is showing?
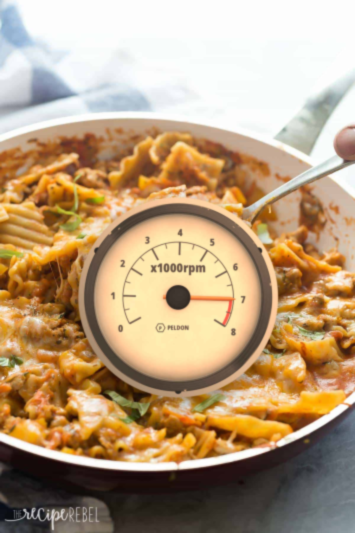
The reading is 7000 rpm
